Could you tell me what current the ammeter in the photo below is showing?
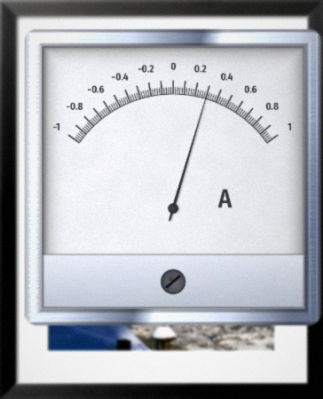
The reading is 0.3 A
